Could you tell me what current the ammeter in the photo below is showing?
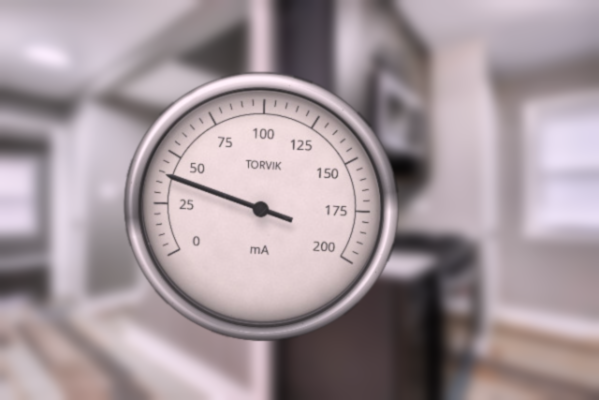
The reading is 40 mA
